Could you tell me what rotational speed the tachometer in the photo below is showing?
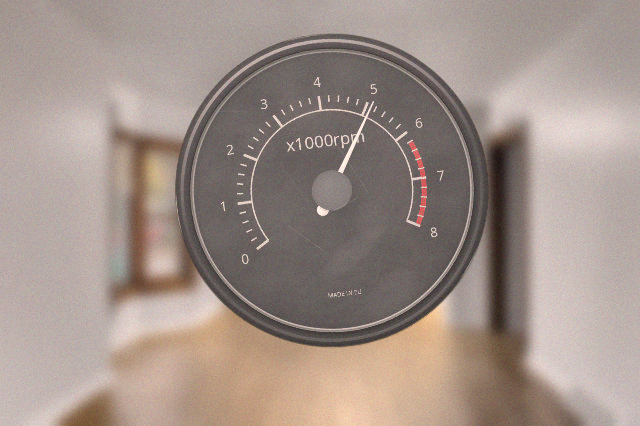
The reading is 5100 rpm
